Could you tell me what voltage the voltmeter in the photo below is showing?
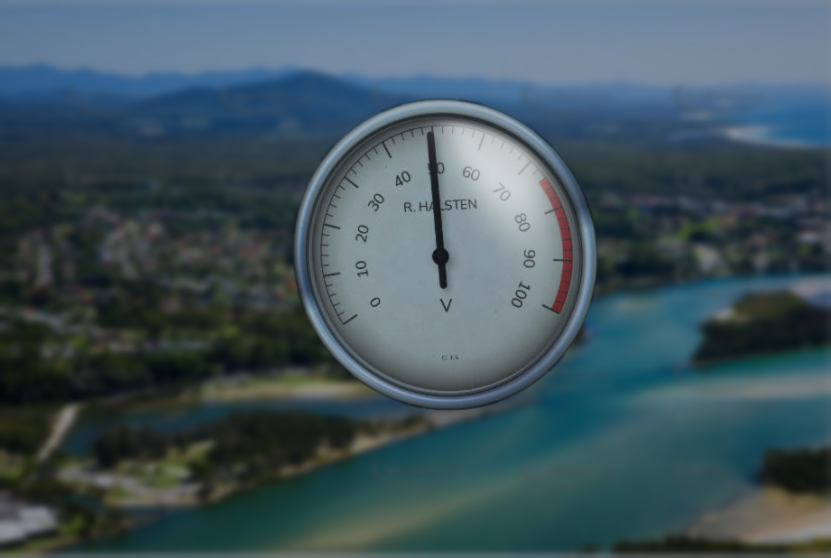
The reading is 50 V
